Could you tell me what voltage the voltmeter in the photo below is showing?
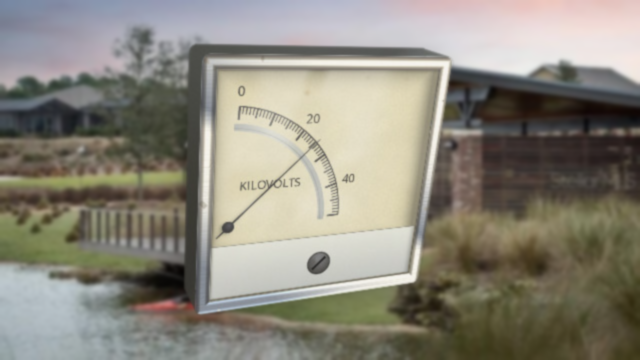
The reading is 25 kV
